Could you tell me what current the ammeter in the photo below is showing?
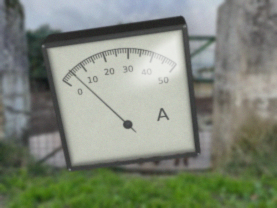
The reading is 5 A
